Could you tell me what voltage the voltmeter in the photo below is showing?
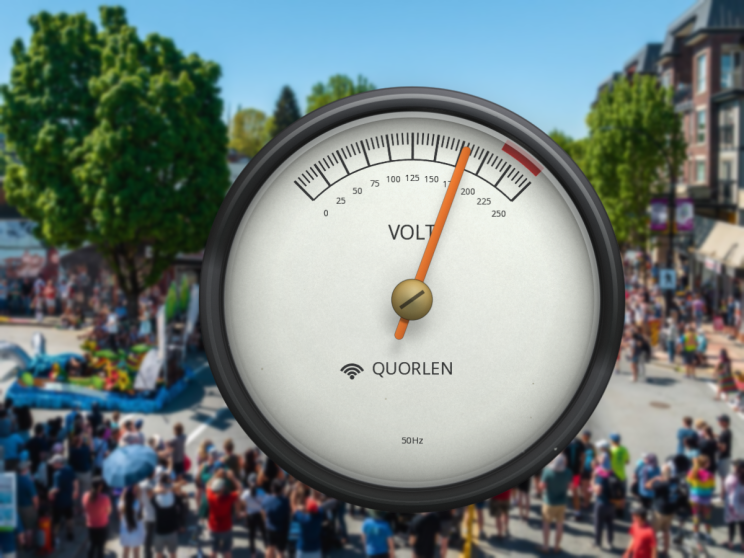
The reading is 180 V
